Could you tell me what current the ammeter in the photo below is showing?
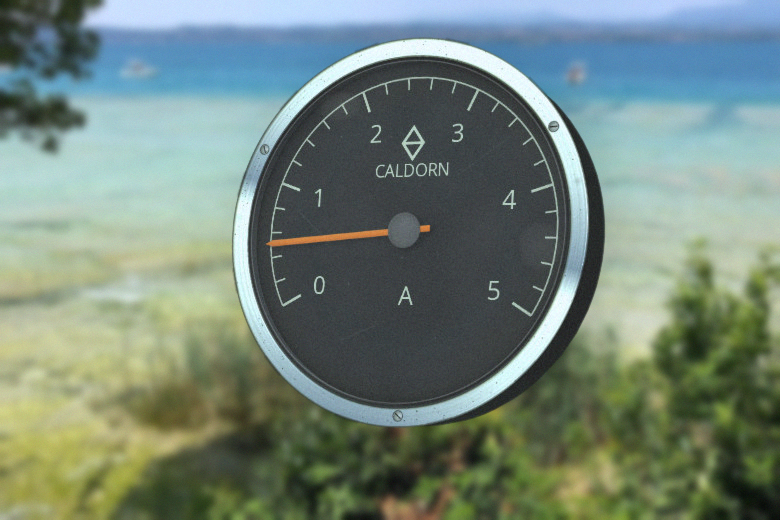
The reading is 0.5 A
